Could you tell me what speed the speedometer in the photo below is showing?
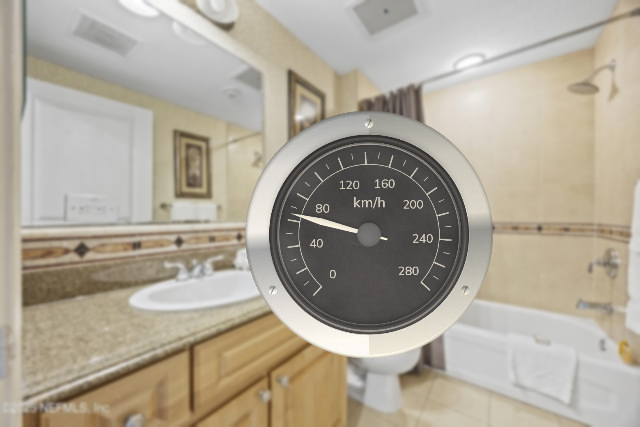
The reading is 65 km/h
